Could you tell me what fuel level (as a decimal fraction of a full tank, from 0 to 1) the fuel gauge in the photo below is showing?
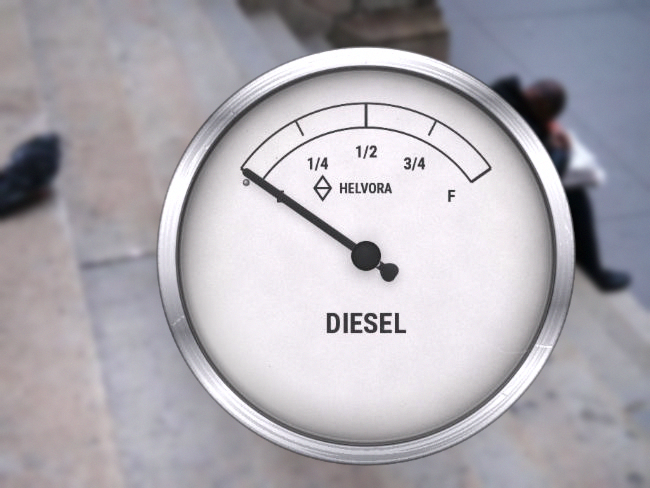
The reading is 0
